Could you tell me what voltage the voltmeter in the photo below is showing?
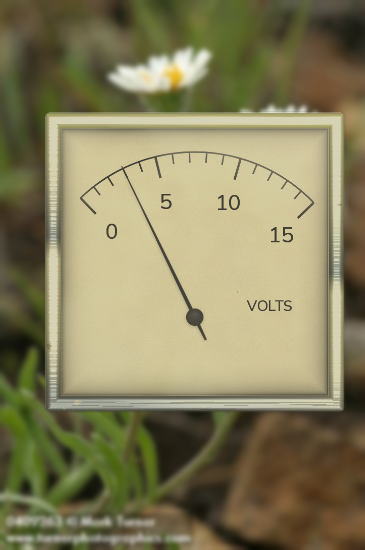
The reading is 3 V
